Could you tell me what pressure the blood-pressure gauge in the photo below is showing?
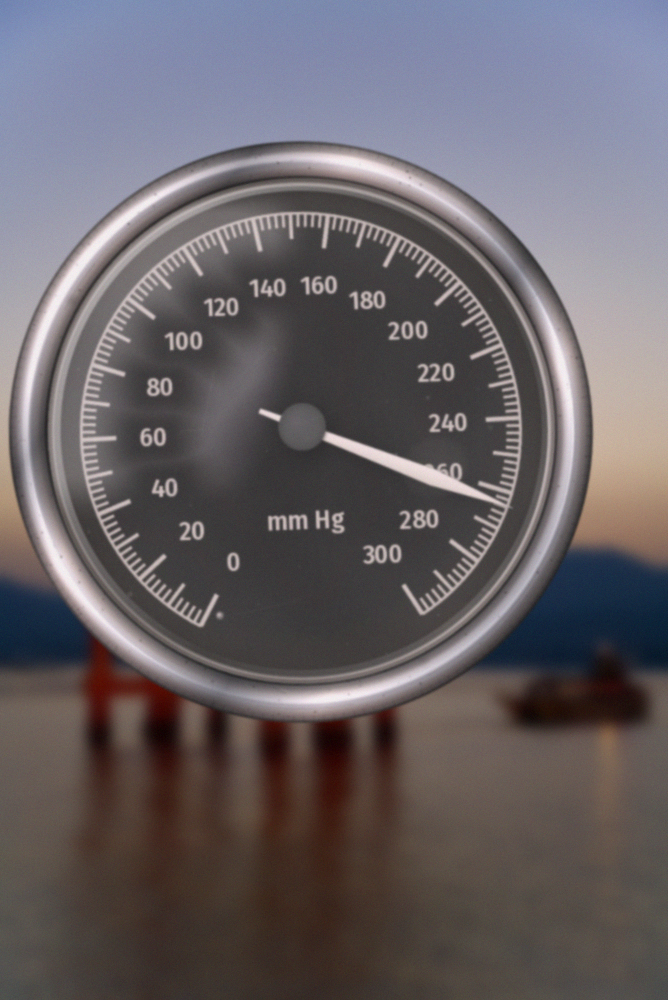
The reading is 264 mmHg
